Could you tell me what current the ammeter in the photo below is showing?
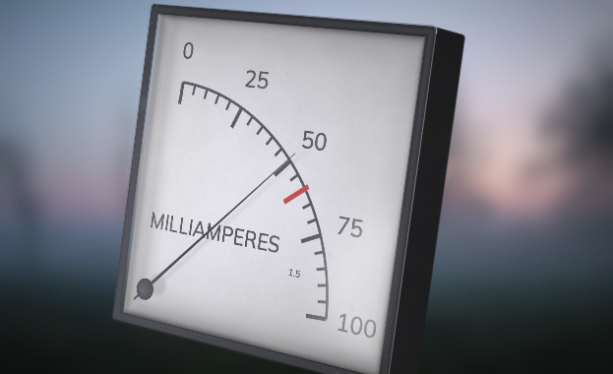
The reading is 50 mA
